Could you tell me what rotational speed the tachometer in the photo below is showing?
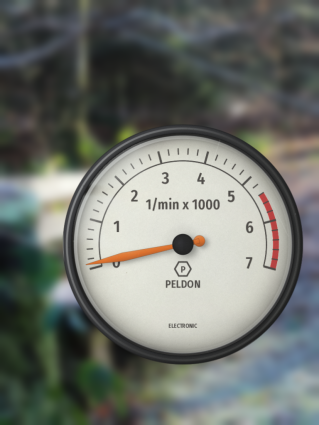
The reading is 100 rpm
